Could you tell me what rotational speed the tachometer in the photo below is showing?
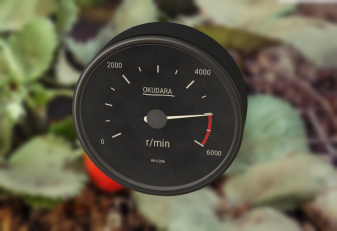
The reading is 5000 rpm
